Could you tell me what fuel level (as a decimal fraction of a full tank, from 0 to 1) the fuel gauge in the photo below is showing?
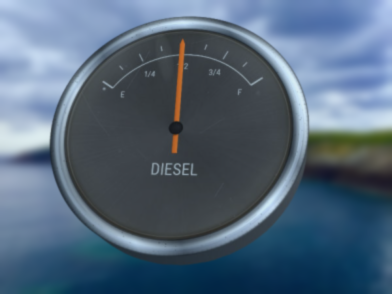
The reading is 0.5
